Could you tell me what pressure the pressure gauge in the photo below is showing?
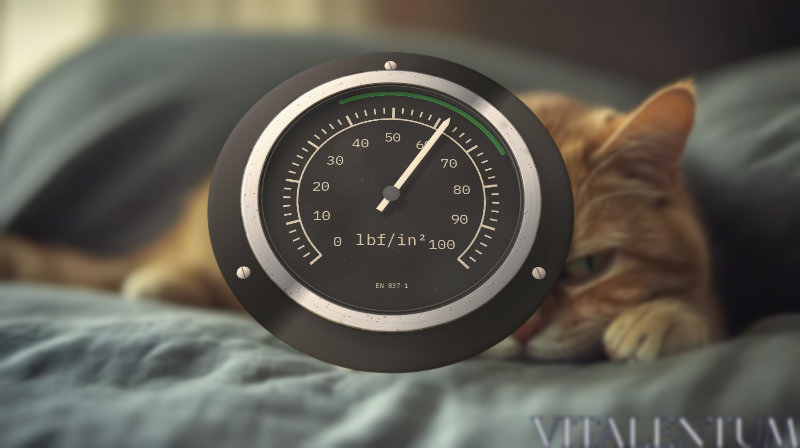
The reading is 62 psi
